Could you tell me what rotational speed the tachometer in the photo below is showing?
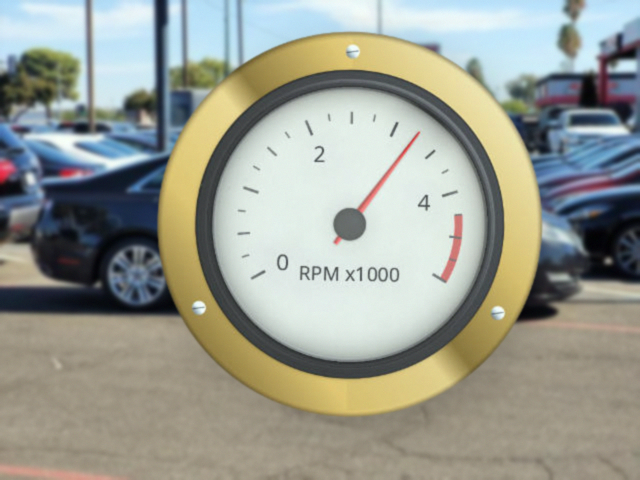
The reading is 3250 rpm
